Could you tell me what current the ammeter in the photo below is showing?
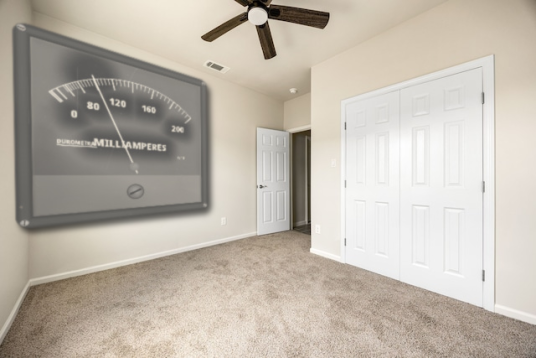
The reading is 100 mA
